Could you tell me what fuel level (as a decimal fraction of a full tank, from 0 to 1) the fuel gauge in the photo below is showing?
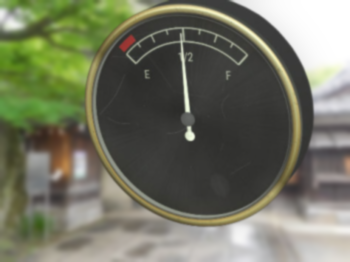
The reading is 0.5
